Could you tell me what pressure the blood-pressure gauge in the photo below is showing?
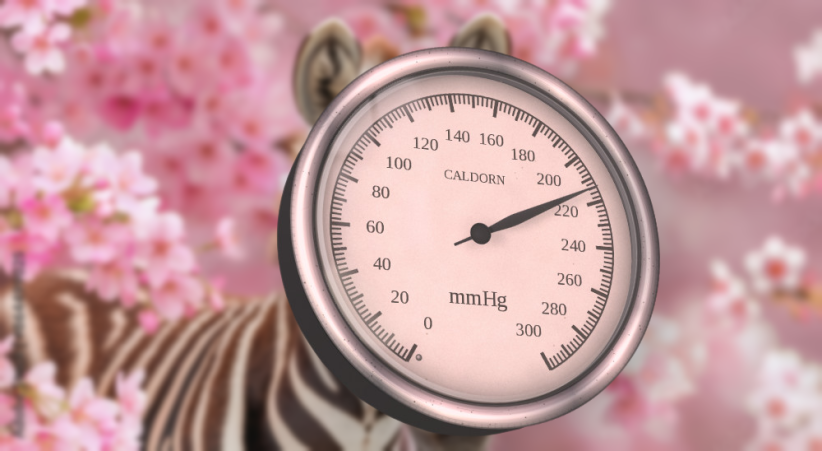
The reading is 214 mmHg
